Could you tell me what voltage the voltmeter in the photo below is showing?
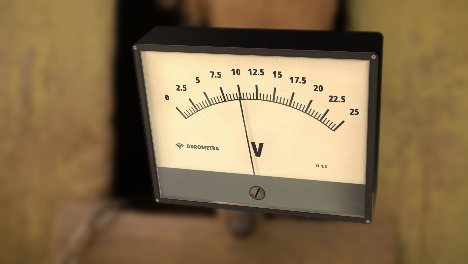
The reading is 10 V
